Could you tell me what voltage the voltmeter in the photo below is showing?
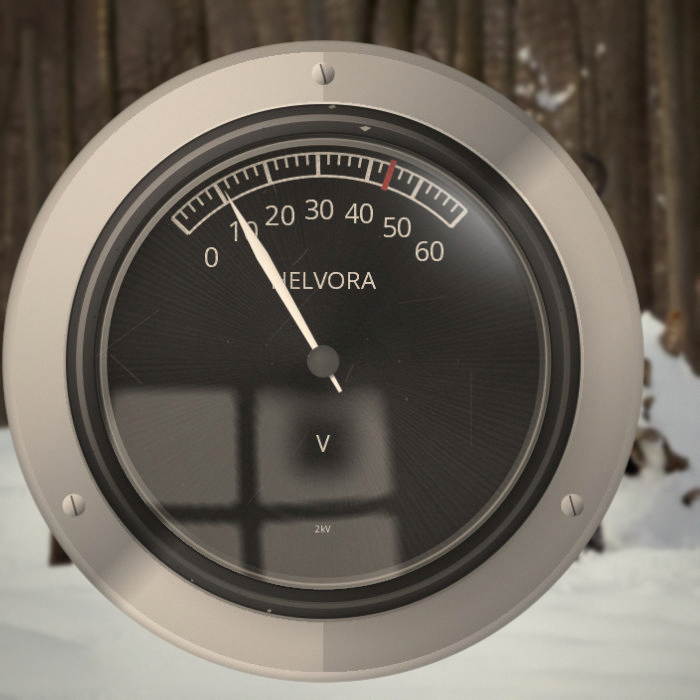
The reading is 11 V
